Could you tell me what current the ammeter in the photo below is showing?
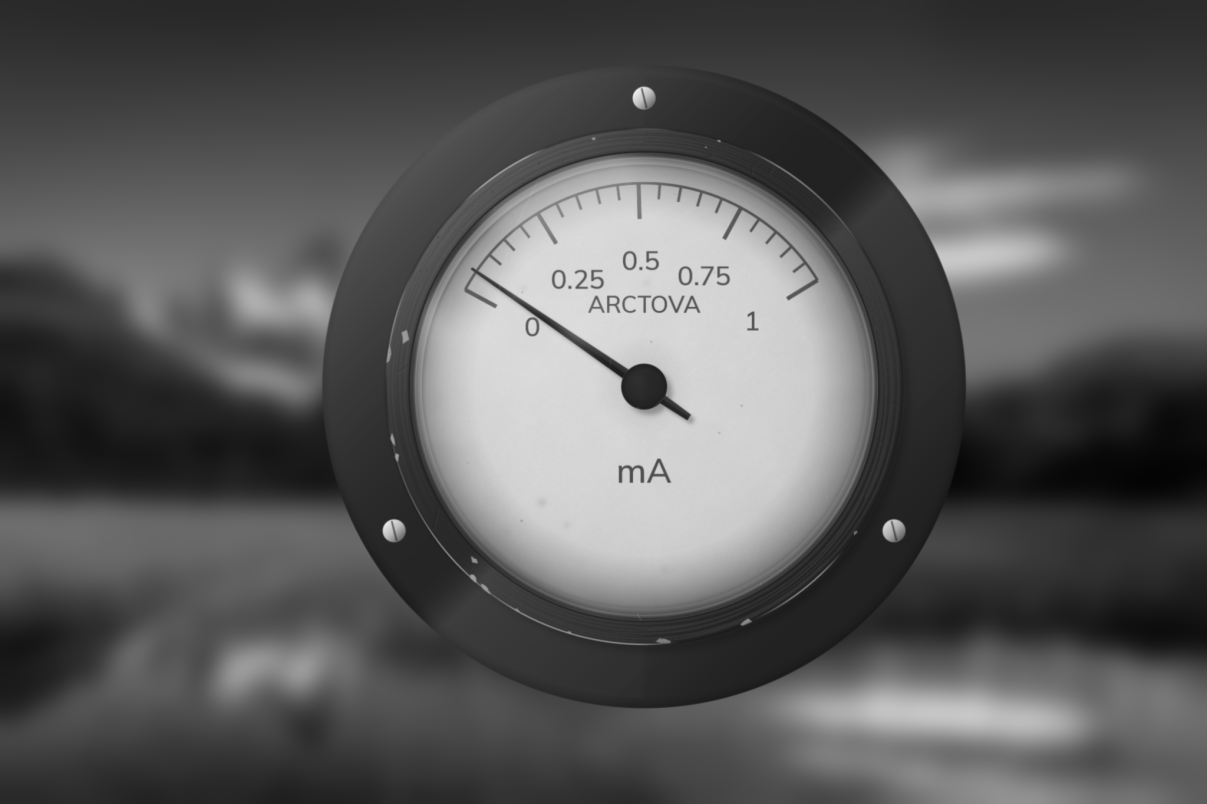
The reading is 0.05 mA
